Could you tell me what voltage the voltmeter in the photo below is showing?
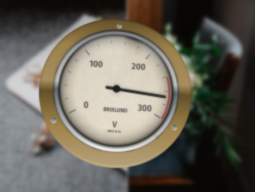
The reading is 270 V
